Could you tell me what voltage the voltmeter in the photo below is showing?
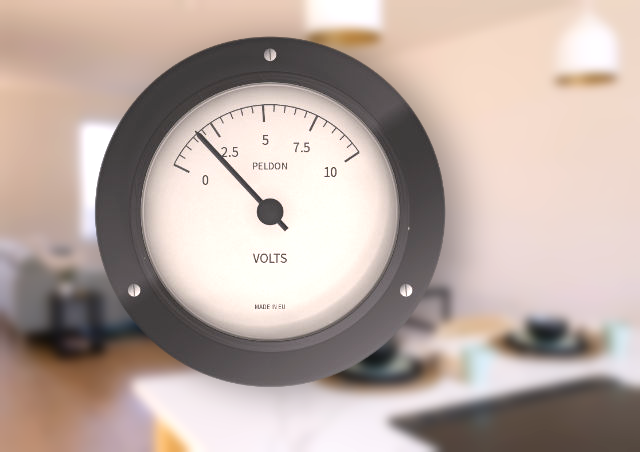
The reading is 1.75 V
